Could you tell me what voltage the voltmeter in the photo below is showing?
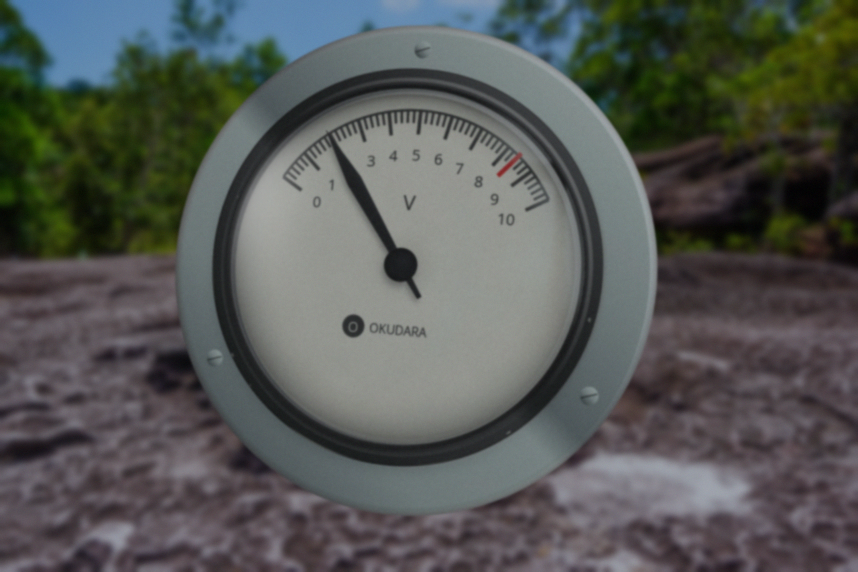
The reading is 2 V
